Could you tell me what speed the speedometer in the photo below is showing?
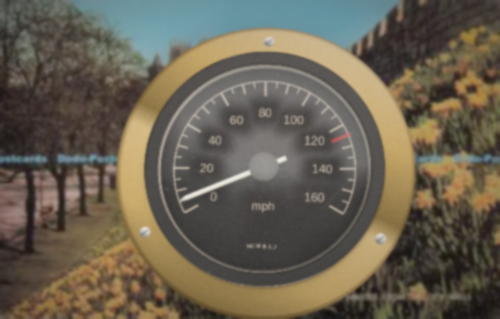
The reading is 5 mph
